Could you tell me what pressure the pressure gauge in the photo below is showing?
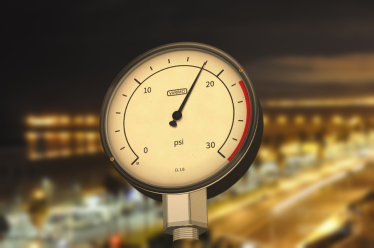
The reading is 18 psi
